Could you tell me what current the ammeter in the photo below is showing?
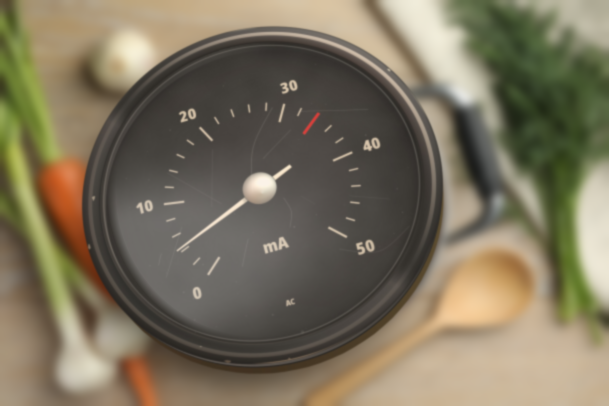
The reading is 4 mA
